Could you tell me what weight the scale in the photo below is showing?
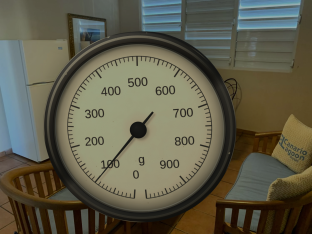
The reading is 100 g
